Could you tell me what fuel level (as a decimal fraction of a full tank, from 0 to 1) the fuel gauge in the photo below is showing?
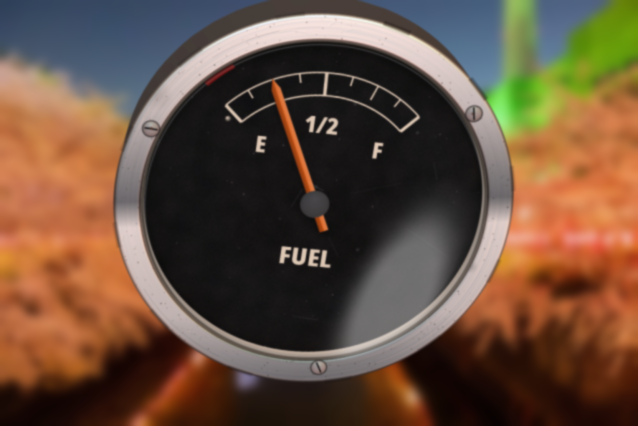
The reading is 0.25
